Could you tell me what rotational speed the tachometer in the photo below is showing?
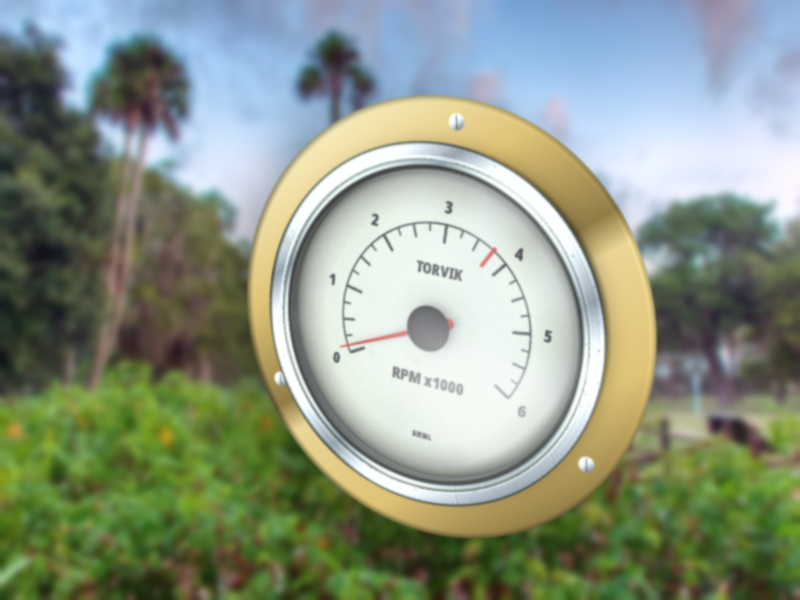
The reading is 125 rpm
